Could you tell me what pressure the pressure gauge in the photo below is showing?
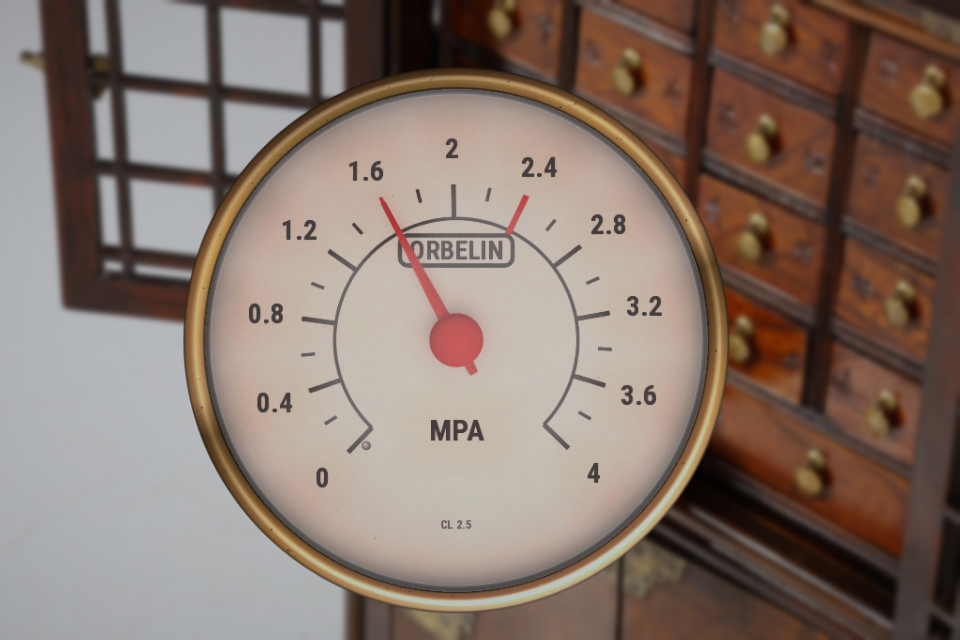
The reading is 1.6 MPa
